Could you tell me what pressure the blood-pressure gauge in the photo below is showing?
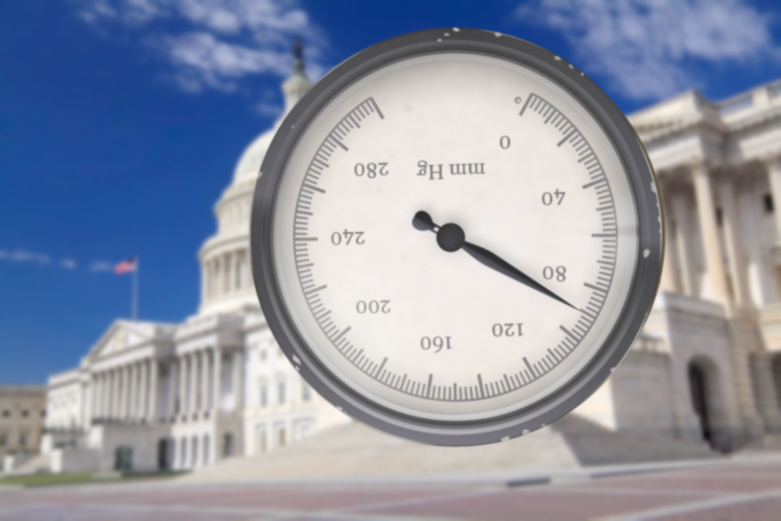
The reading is 90 mmHg
